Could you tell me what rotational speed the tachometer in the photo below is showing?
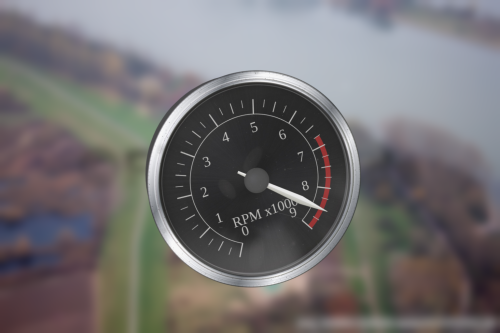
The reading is 8500 rpm
